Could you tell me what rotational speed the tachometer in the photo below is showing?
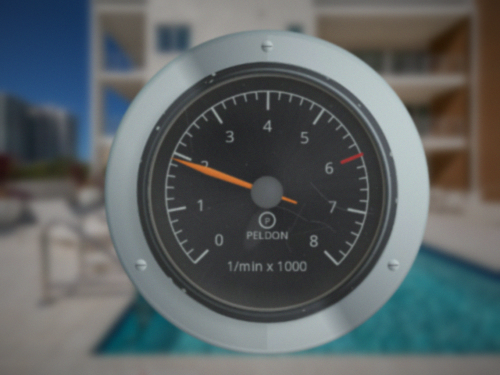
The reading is 1900 rpm
